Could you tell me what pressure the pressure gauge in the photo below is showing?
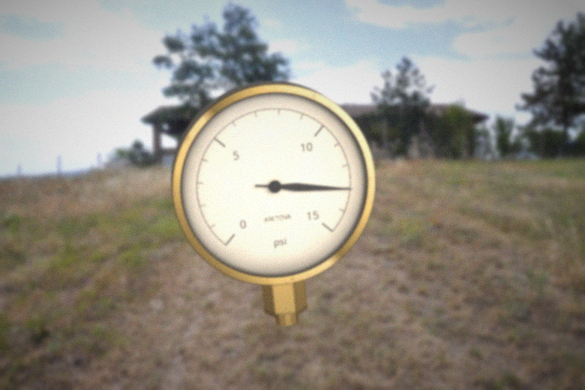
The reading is 13 psi
